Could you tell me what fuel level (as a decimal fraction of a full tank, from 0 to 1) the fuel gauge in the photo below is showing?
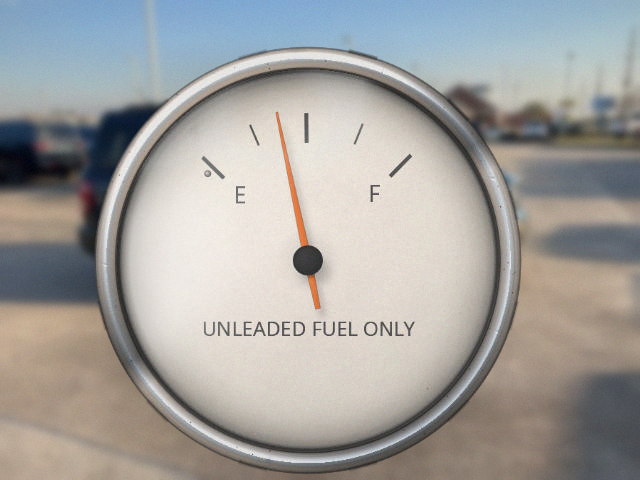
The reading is 0.375
